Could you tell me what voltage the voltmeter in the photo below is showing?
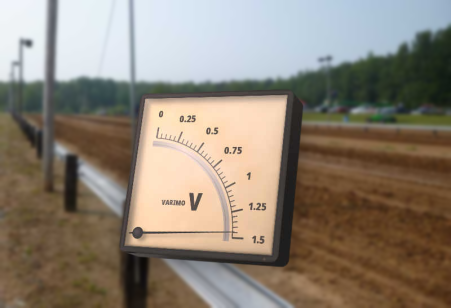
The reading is 1.45 V
